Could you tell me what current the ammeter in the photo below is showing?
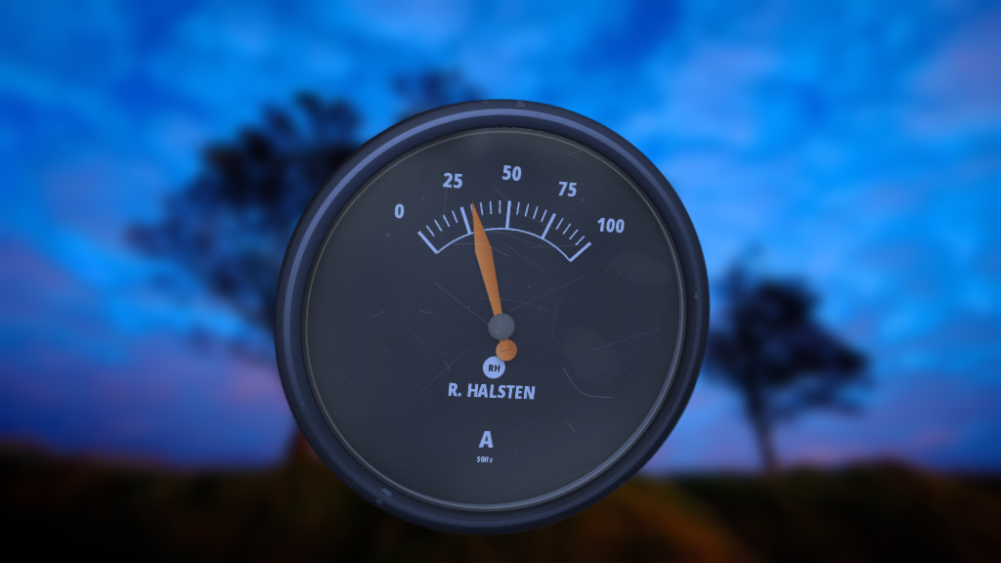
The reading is 30 A
